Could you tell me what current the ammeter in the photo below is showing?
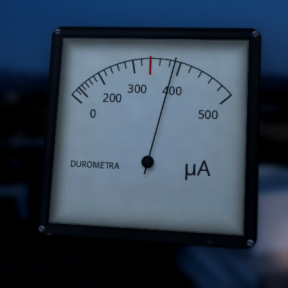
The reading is 390 µA
